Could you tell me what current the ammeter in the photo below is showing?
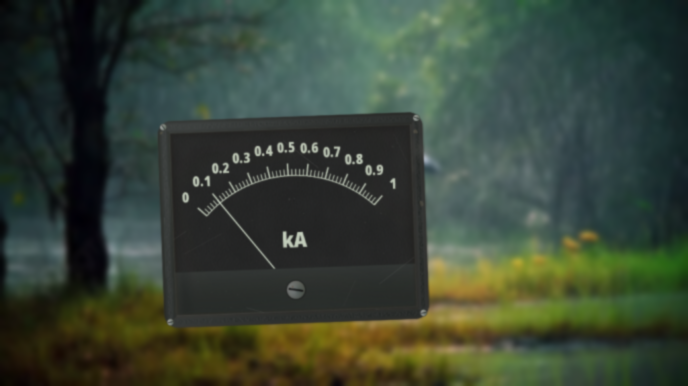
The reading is 0.1 kA
